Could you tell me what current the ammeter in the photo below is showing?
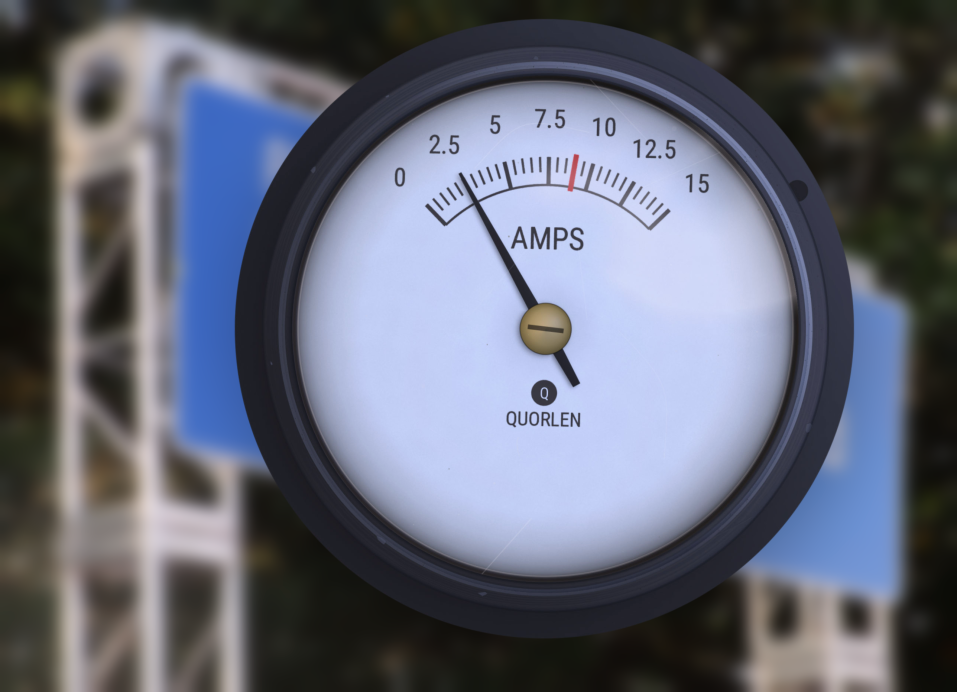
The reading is 2.5 A
